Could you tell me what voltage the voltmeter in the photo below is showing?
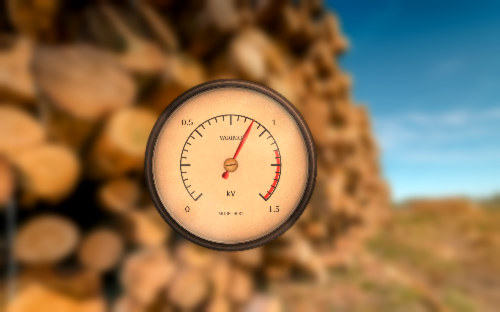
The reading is 0.9 kV
